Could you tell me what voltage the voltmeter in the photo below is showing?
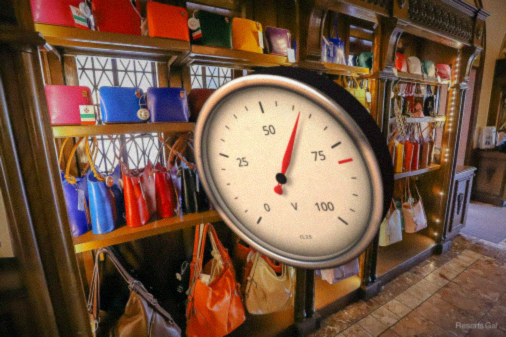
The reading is 62.5 V
